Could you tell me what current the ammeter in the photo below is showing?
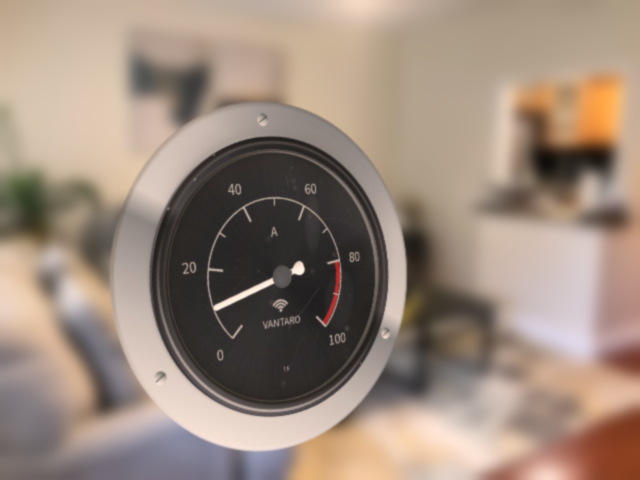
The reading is 10 A
